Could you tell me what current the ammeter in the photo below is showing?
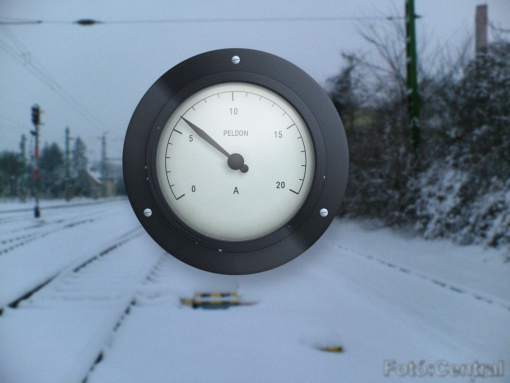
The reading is 6 A
